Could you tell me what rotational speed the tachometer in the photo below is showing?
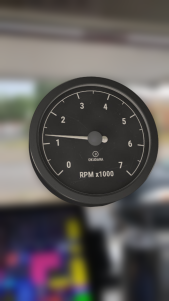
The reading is 1250 rpm
